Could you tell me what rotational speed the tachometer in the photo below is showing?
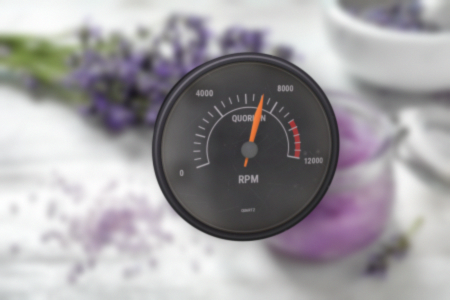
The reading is 7000 rpm
